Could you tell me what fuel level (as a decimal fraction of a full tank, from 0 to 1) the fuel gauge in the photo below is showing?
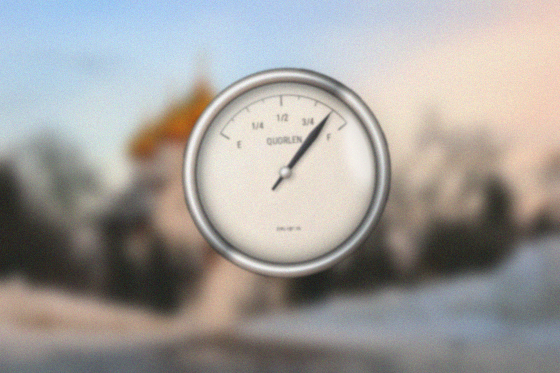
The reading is 0.875
